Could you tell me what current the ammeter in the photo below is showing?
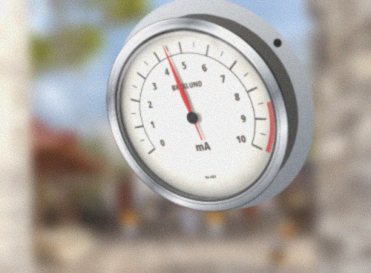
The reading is 4.5 mA
